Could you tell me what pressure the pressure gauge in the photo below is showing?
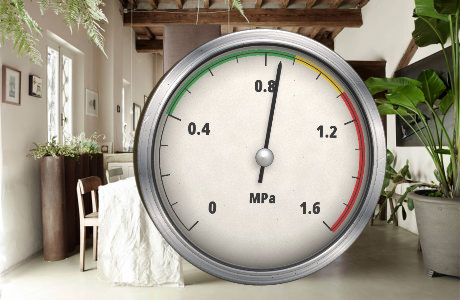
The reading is 0.85 MPa
